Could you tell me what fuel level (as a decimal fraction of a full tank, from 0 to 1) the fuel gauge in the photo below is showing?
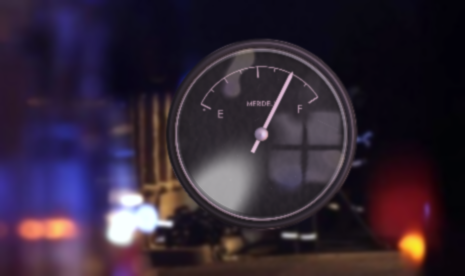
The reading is 0.75
